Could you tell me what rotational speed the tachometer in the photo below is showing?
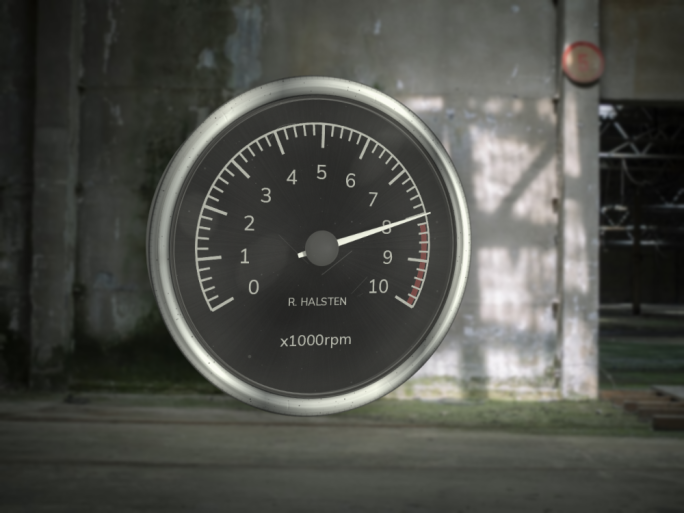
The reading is 8000 rpm
